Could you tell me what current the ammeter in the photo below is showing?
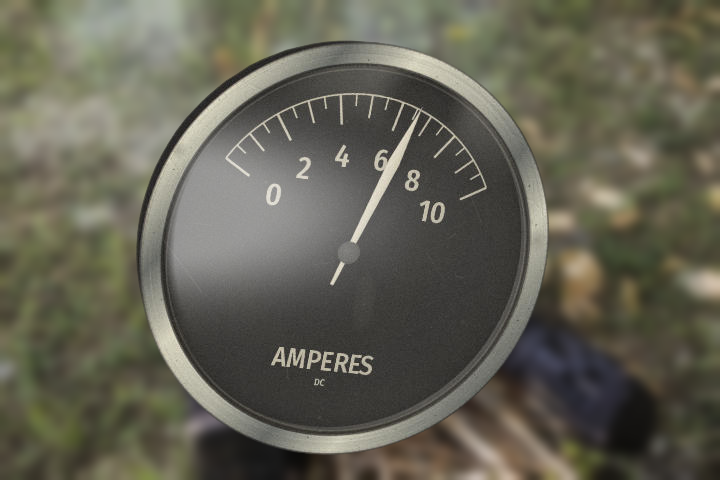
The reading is 6.5 A
